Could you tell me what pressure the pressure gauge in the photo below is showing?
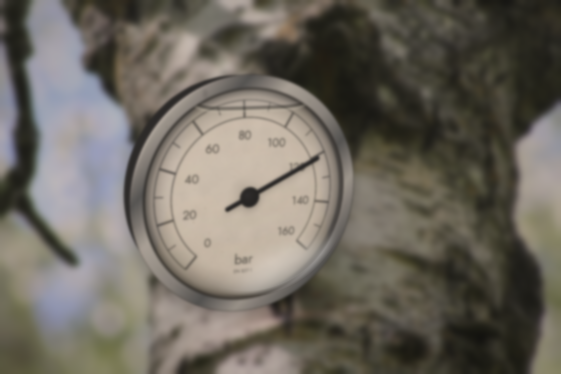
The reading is 120 bar
